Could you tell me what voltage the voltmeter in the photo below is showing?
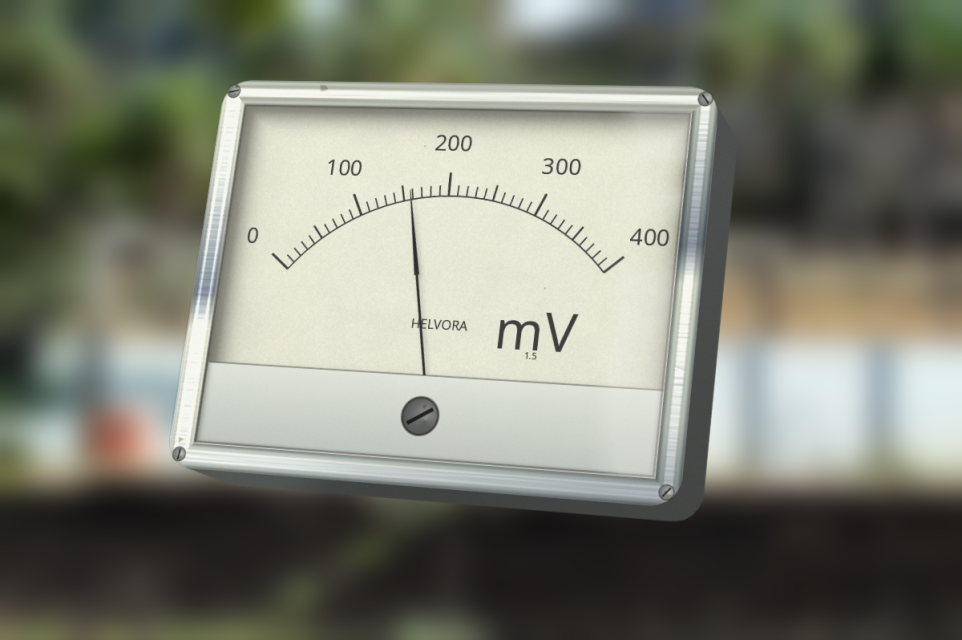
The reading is 160 mV
